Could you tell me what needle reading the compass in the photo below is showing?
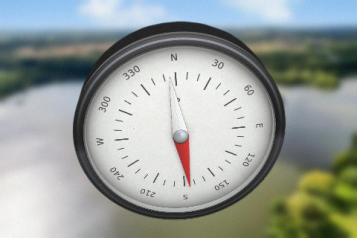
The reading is 175 °
